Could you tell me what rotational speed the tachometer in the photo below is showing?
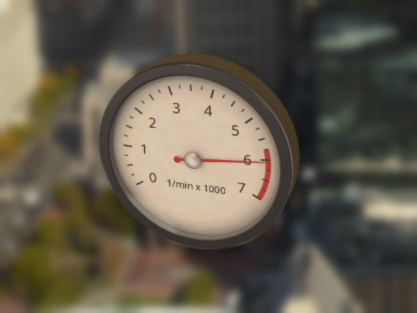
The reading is 6000 rpm
